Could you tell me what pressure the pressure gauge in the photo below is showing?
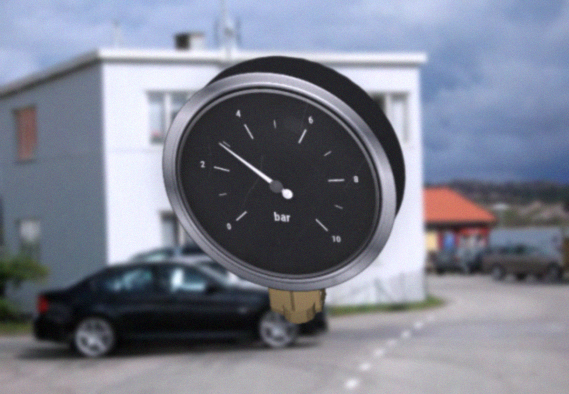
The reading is 3 bar
